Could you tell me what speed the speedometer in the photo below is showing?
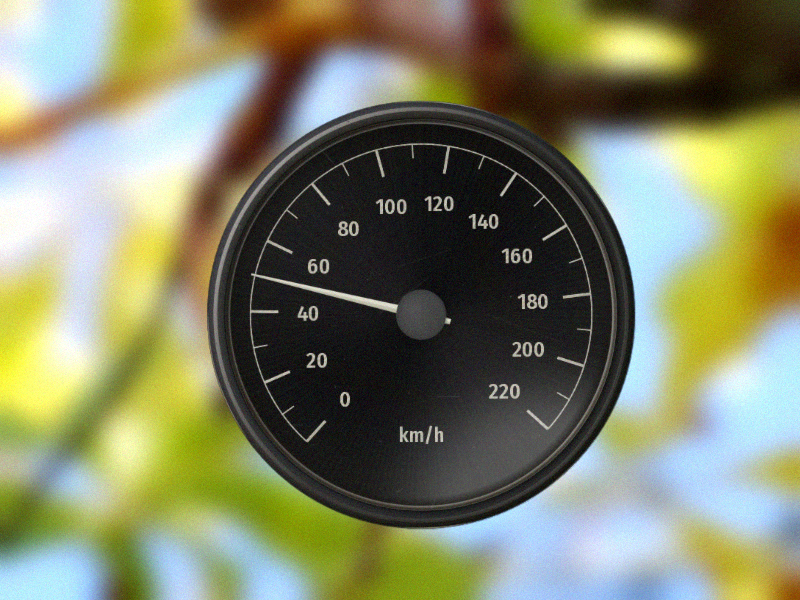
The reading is 50 km/h
